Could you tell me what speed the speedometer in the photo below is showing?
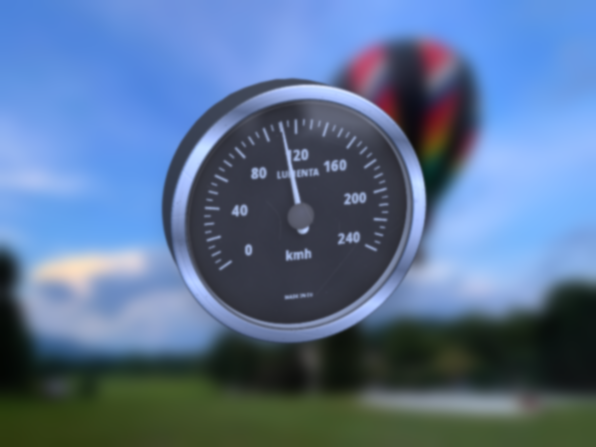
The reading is 110 km/h
